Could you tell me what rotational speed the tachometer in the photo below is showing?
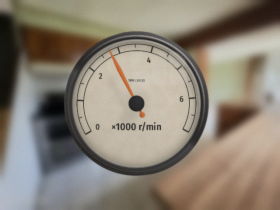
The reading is 2750 rpm
